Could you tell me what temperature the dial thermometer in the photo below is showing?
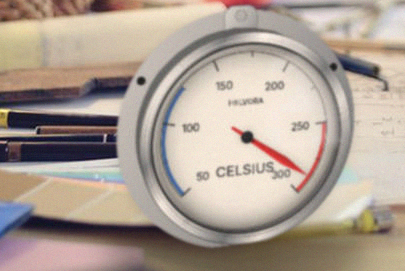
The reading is 287.5 °C
